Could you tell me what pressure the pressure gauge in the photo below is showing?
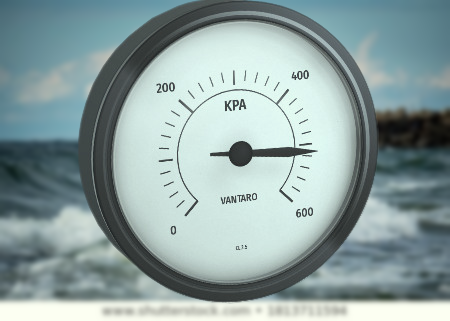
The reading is 510 kPa
